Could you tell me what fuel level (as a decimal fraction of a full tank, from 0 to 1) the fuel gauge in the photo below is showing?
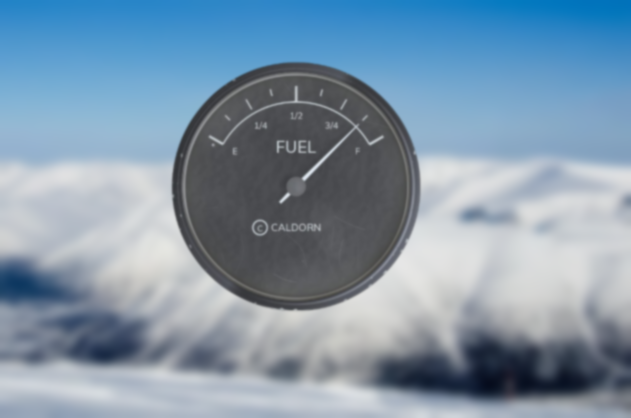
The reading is 0.875
